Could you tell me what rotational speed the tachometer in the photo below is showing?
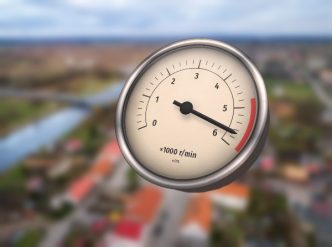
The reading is 5700 rpm
